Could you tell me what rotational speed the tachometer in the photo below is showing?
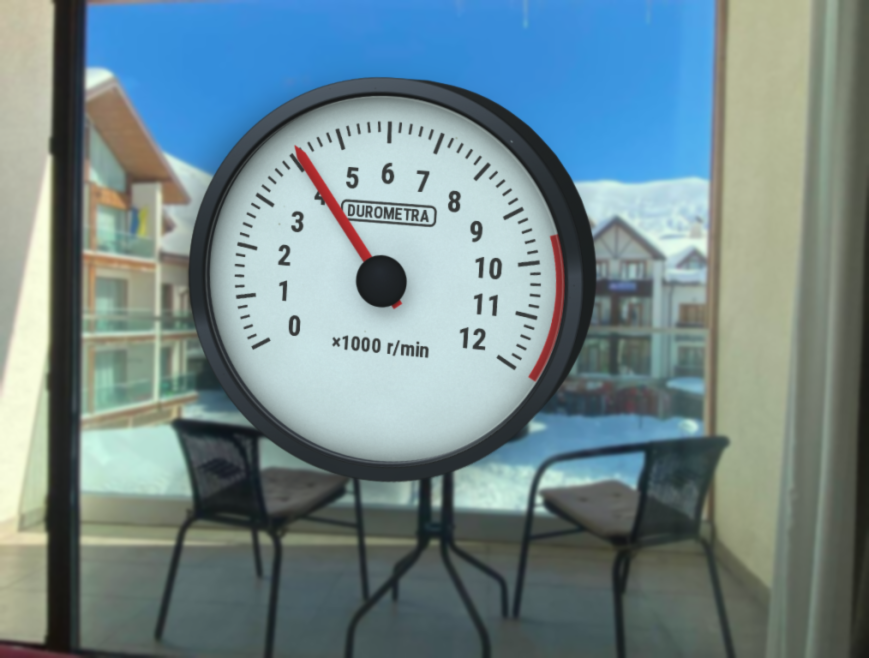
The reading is 4200 rpm
